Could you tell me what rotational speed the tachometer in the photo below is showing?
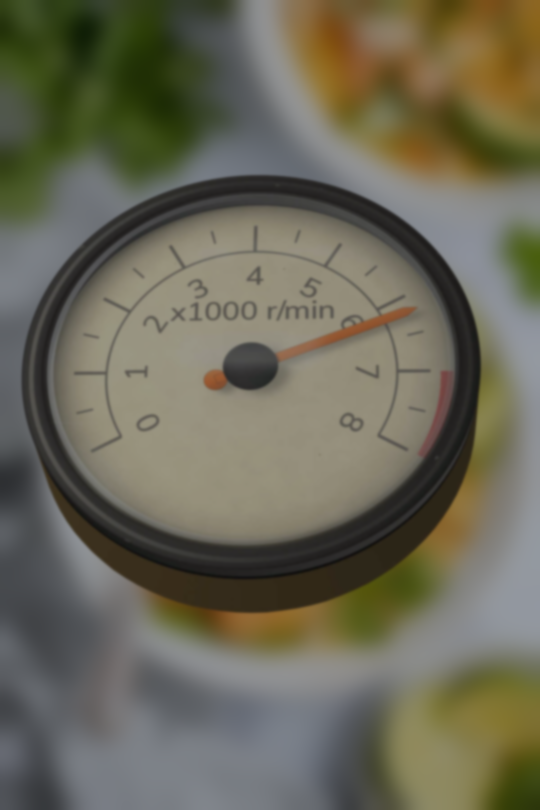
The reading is 6250 rpm
